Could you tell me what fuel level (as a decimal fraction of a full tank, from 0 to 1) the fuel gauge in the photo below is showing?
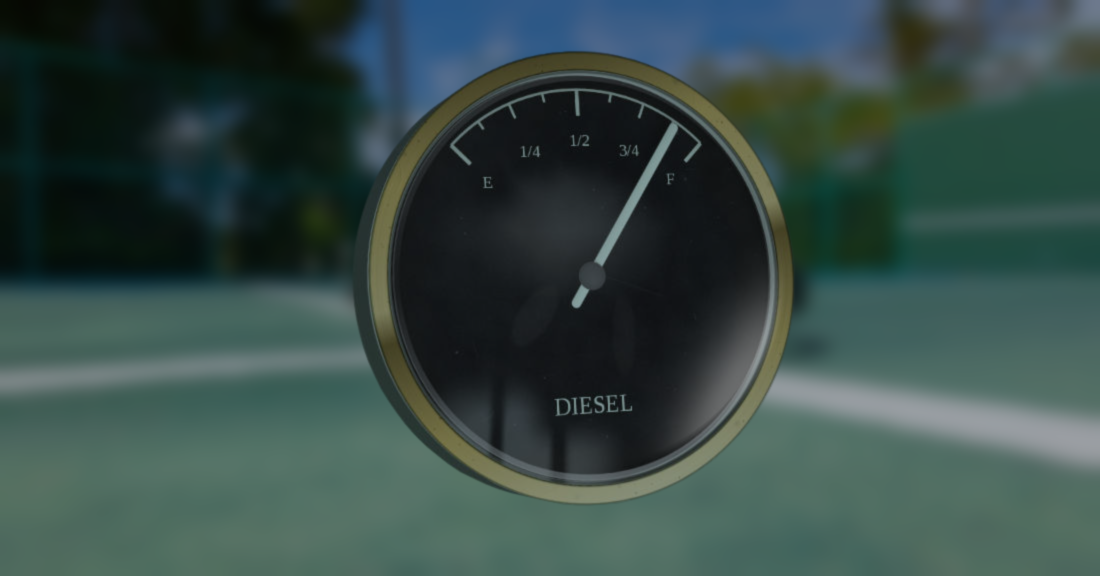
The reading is 0.875
